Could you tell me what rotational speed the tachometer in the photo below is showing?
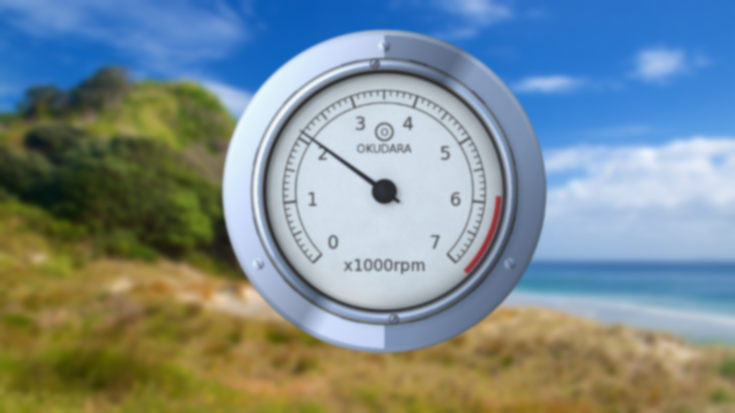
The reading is 2100 rpm
